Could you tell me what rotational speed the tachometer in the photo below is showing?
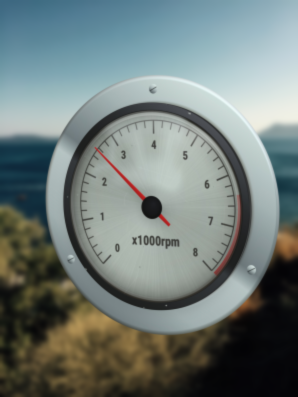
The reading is 2600 rpm
